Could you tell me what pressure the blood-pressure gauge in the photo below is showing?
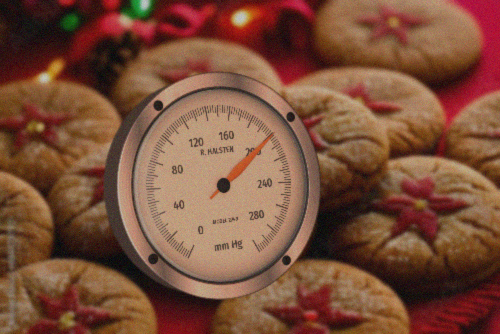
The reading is 200 mmHg
